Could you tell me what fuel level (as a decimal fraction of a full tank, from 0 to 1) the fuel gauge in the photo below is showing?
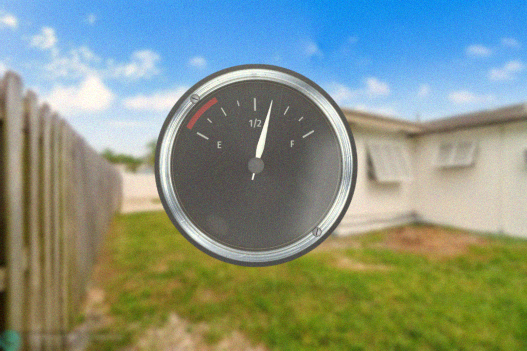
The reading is 0.625
